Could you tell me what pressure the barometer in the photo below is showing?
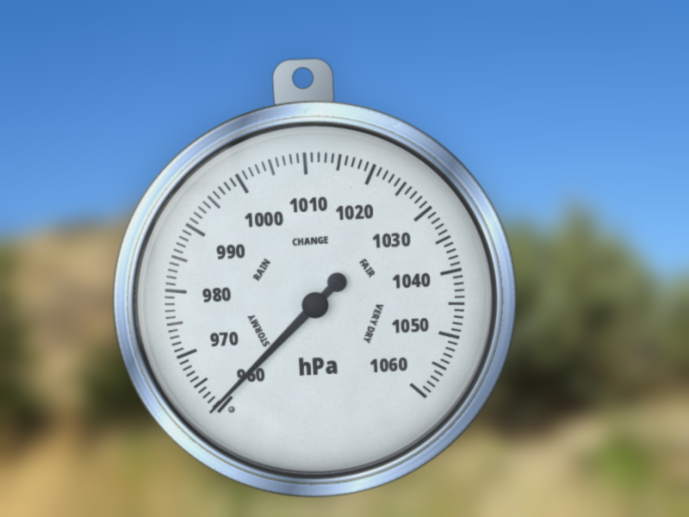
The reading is 961 hPa
